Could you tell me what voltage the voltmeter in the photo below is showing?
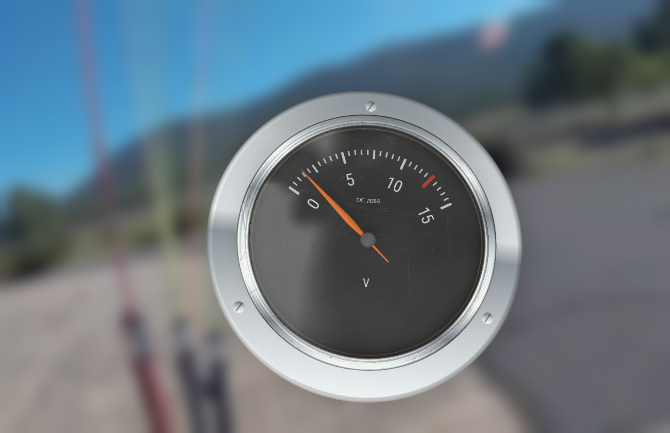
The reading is 1.5 V
